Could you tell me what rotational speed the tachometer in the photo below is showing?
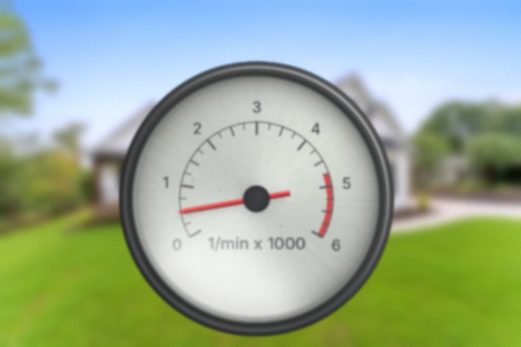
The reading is 500 rpm
